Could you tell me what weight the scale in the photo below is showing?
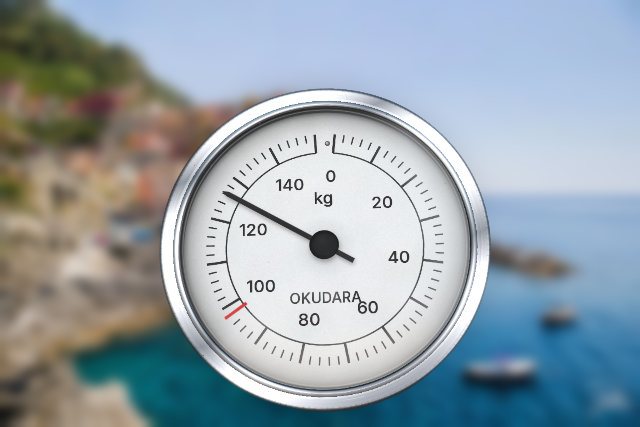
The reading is 126 kg
